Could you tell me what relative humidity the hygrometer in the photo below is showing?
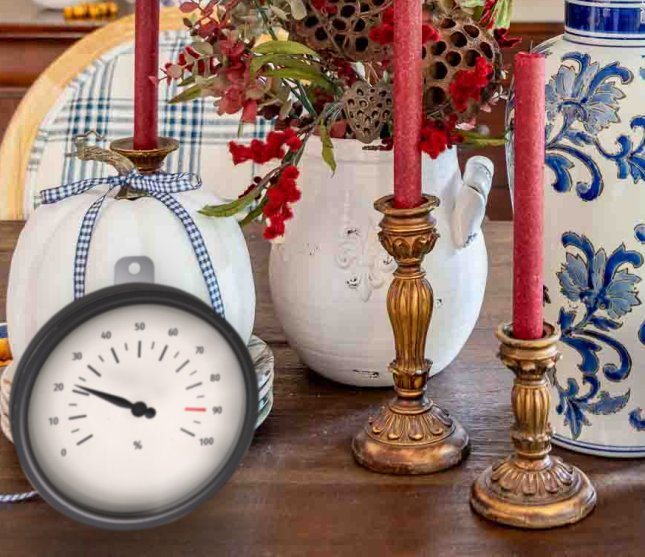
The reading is 22.5 %
